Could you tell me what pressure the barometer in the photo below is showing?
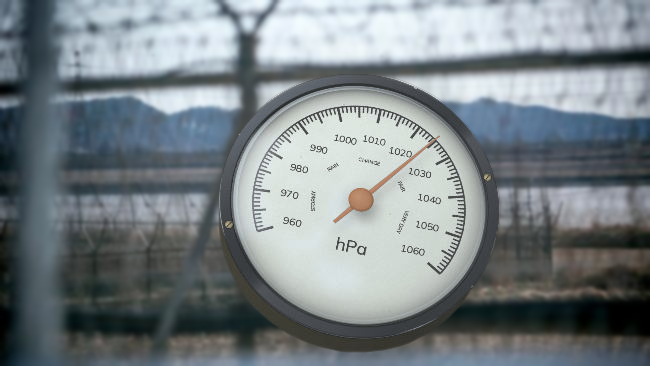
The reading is 1025 hPa
